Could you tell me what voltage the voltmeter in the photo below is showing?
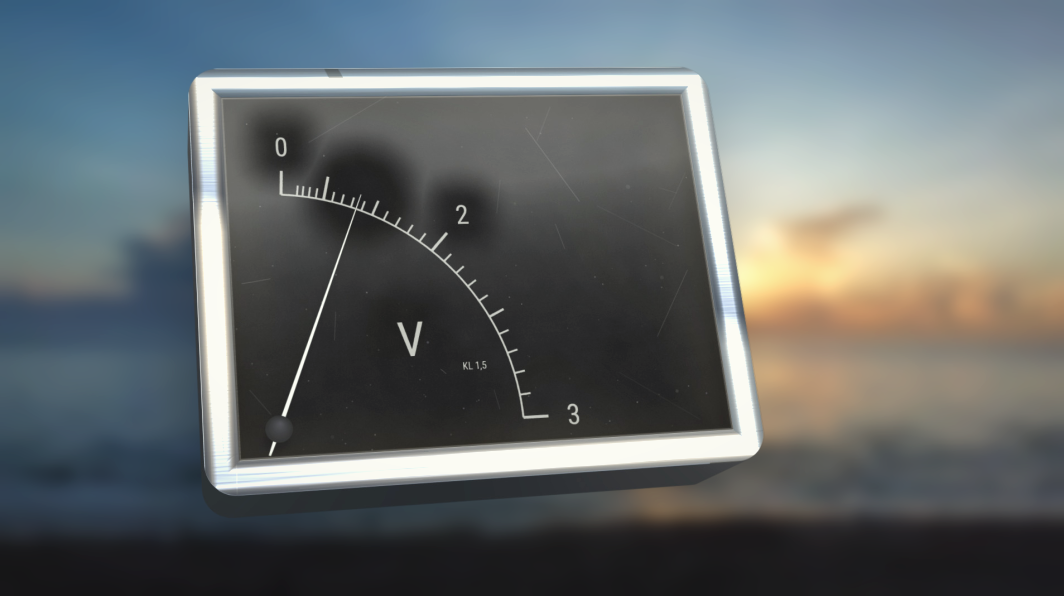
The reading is 1.35 V
